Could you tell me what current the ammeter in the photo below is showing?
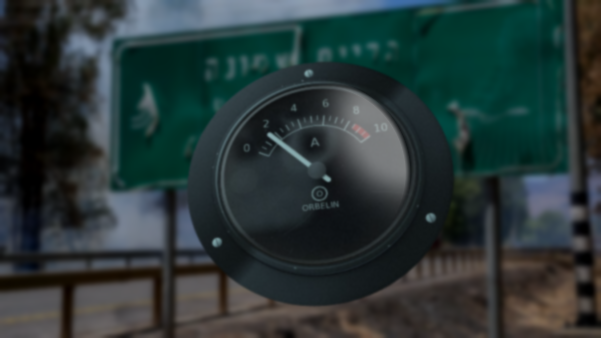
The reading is 1.5 A
